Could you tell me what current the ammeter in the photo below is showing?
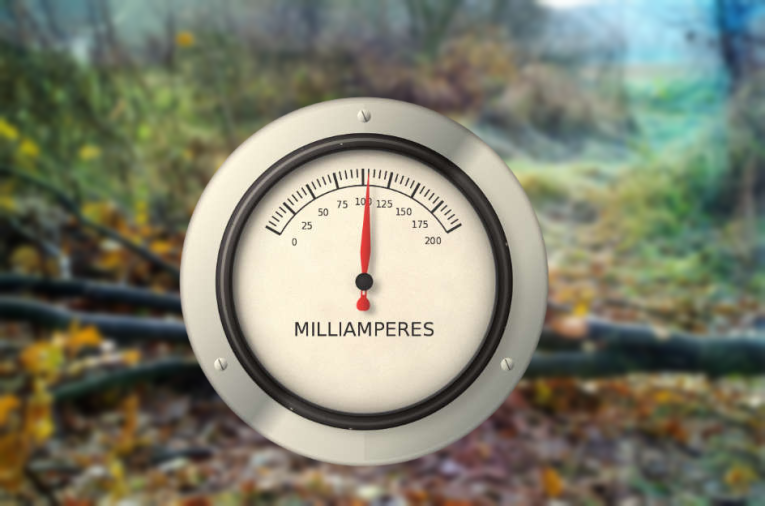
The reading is 105 mA
